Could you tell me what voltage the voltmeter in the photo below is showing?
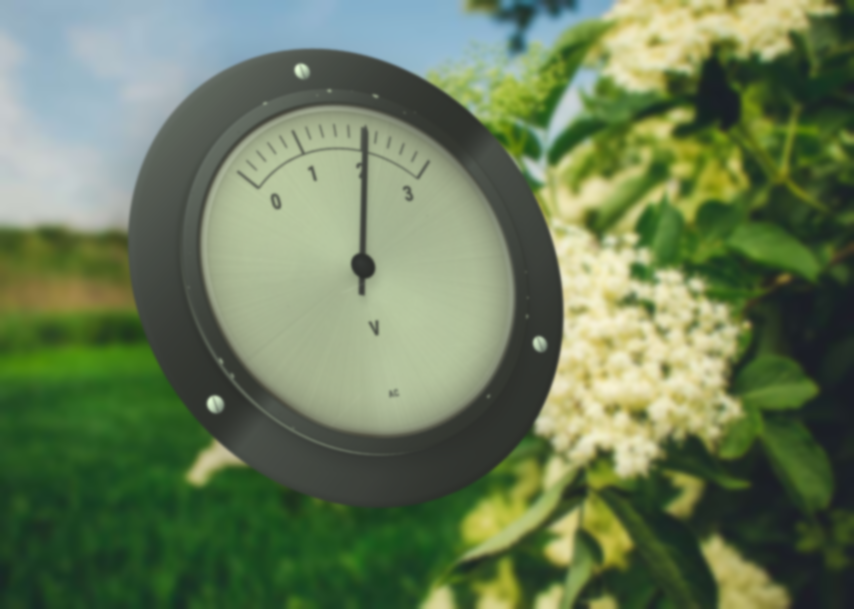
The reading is 2 V
